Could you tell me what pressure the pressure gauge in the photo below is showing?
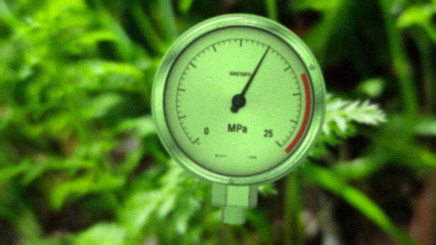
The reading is 15 MPa
